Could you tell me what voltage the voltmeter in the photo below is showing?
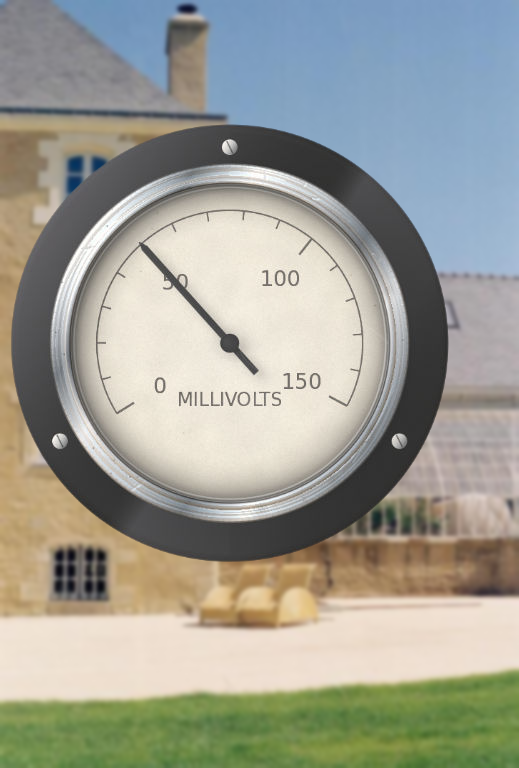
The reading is 50 mV
